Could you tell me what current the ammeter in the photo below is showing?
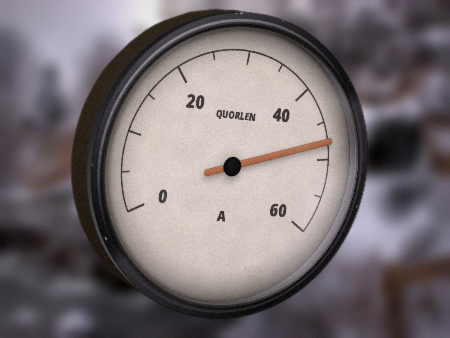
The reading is 47.5 A
